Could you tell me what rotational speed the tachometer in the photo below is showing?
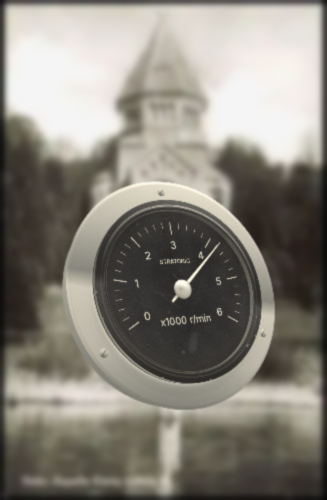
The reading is 4200 rpm
